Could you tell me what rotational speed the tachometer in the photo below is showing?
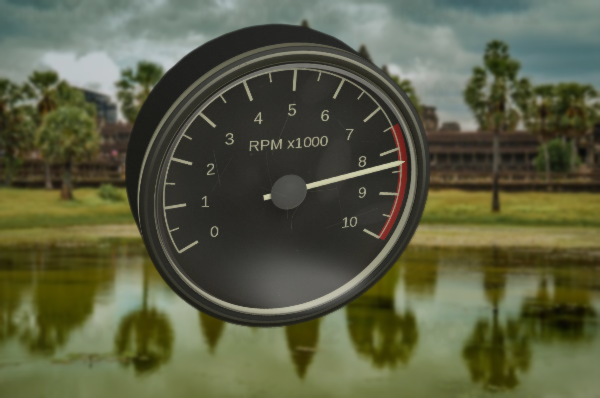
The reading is 8250 rpm
